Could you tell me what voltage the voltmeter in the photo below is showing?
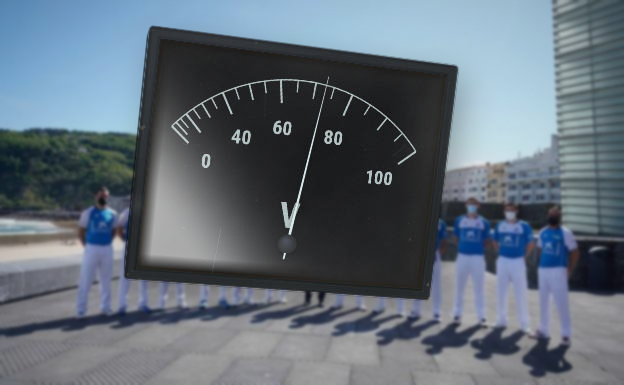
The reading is 72.5 V
